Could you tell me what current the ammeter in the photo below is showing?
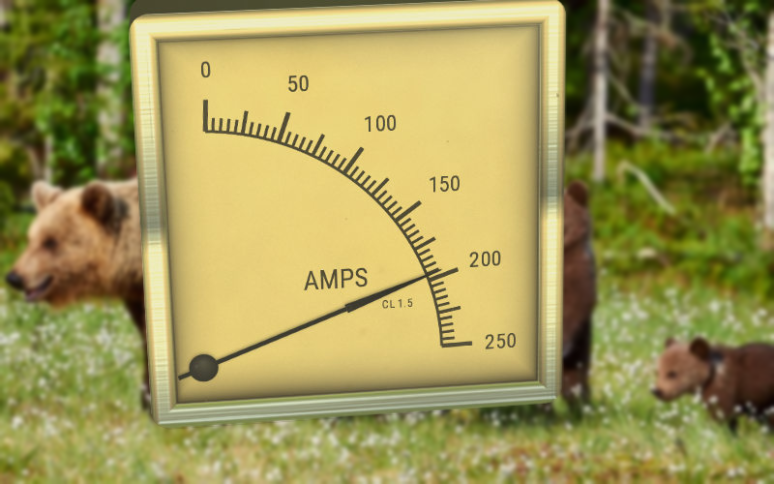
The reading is 195 A
